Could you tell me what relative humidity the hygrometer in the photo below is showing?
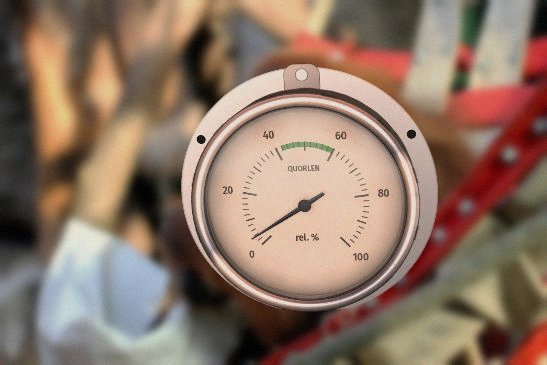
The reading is 4 %
